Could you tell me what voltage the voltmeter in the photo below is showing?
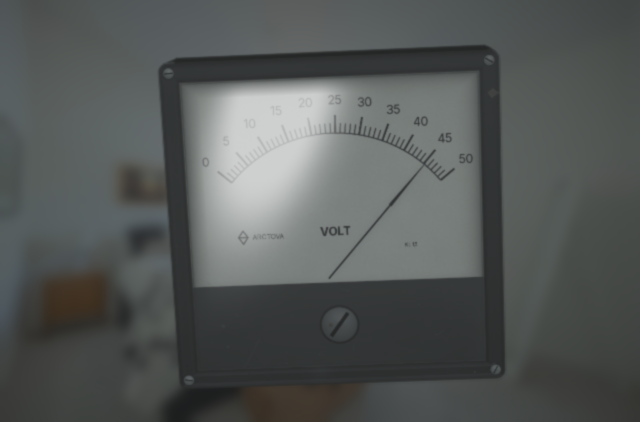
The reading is 45 V
